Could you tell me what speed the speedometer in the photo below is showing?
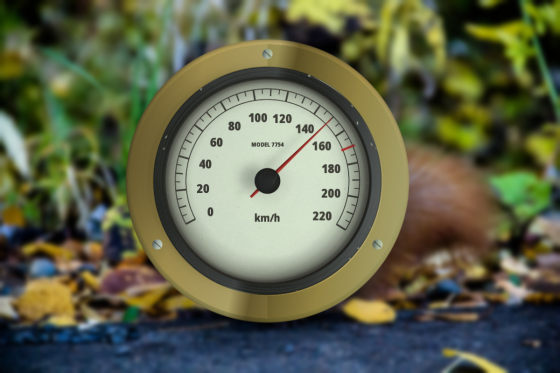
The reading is 150 km/h
